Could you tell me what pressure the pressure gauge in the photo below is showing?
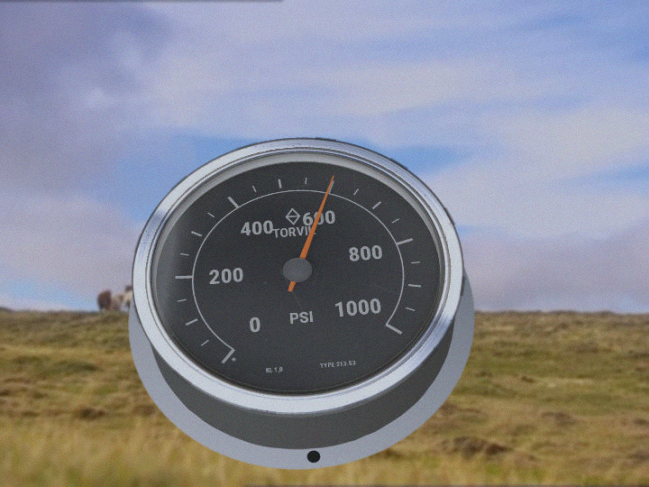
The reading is 600 psi
